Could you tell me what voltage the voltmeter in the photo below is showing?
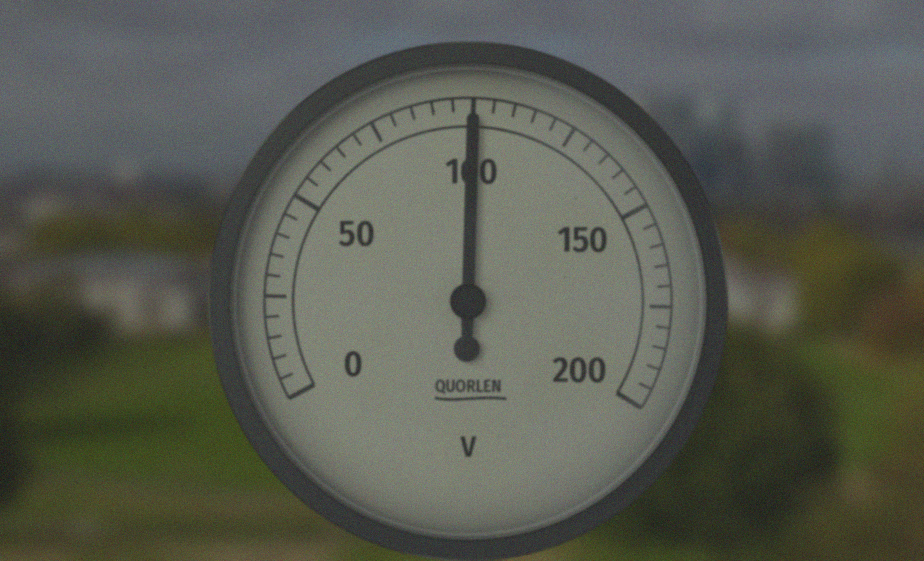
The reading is 100 V
